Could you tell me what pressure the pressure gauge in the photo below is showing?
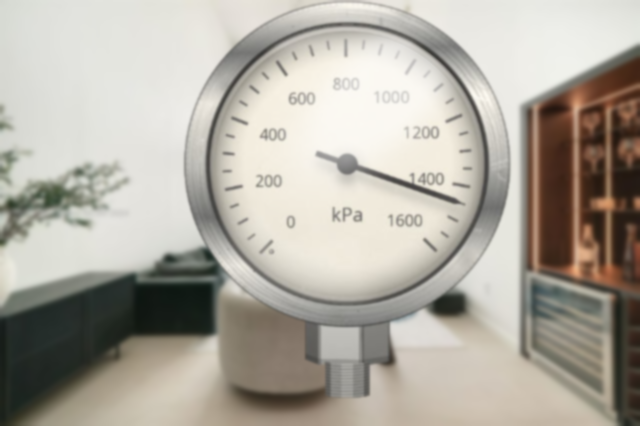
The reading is 1450 kPa
